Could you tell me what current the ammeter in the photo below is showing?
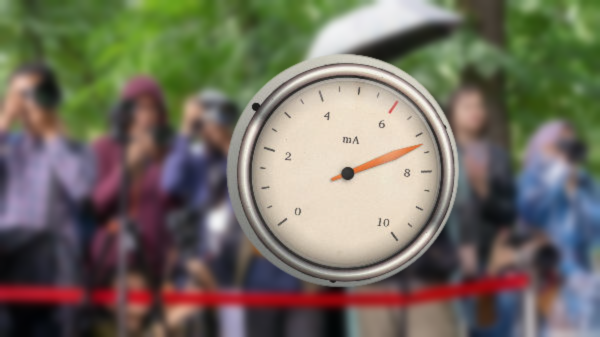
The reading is 7.25 mA
